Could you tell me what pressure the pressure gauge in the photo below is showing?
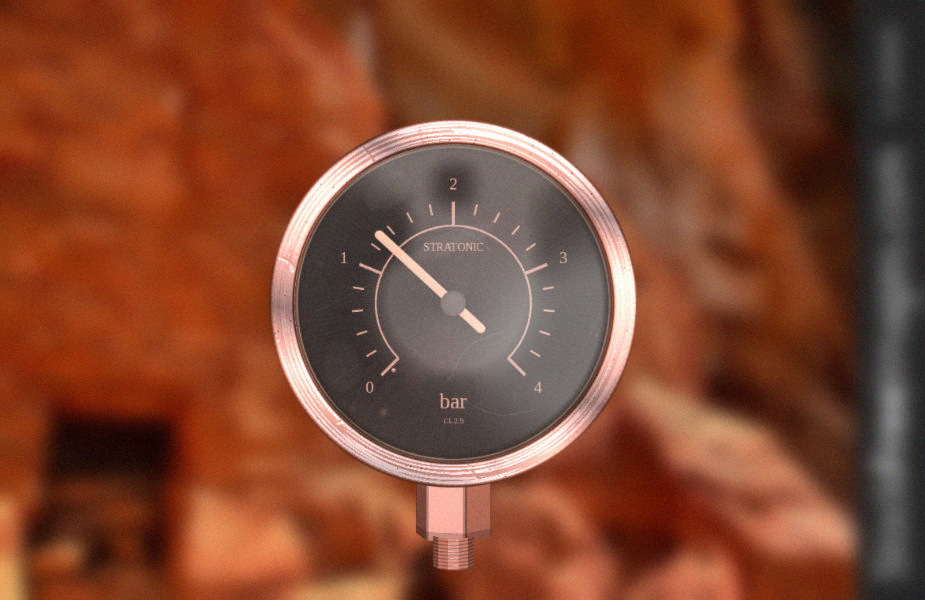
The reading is 1.3 bar
